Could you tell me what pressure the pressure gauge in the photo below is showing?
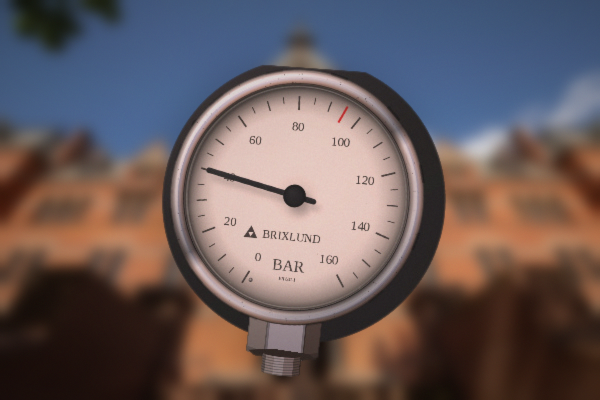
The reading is 40 bar
